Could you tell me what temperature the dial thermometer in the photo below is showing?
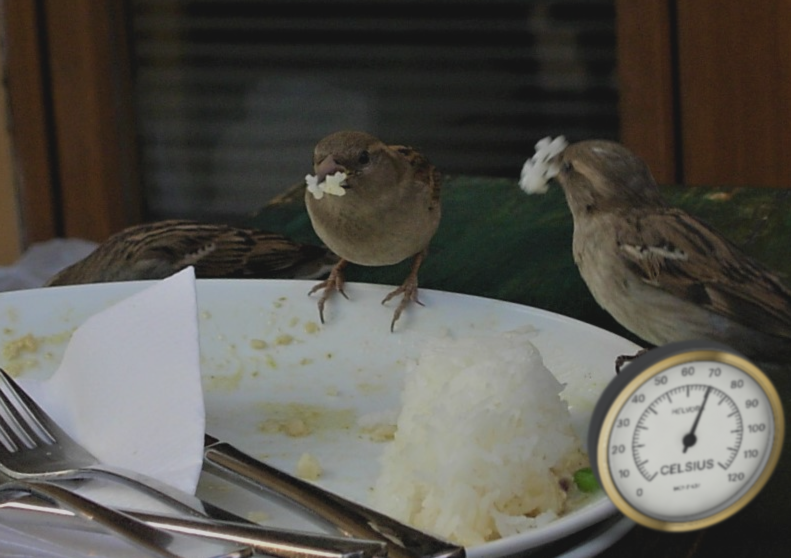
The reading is 70 °C
